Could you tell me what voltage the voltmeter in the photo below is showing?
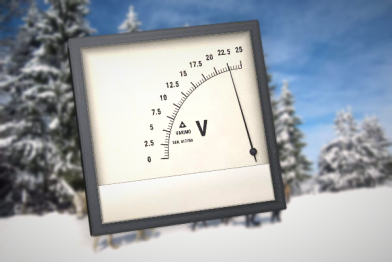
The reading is 22.5 V
